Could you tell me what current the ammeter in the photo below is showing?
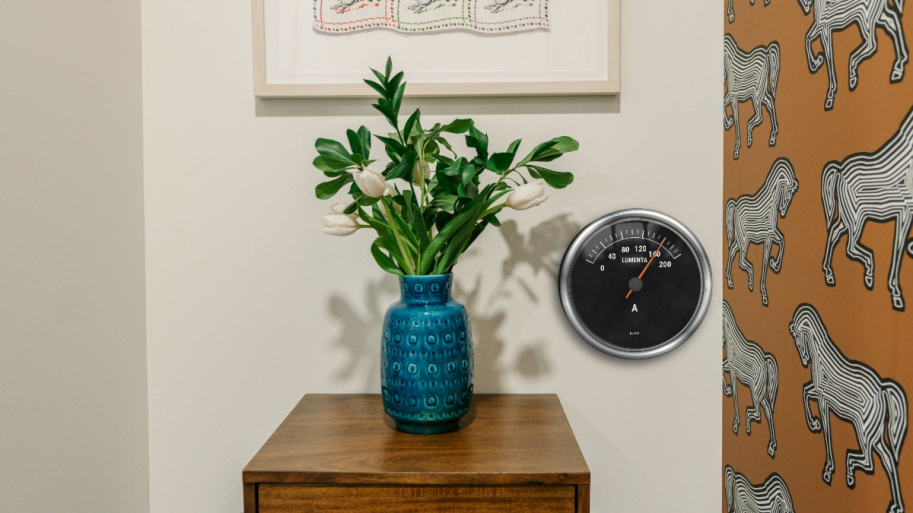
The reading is 160 A
